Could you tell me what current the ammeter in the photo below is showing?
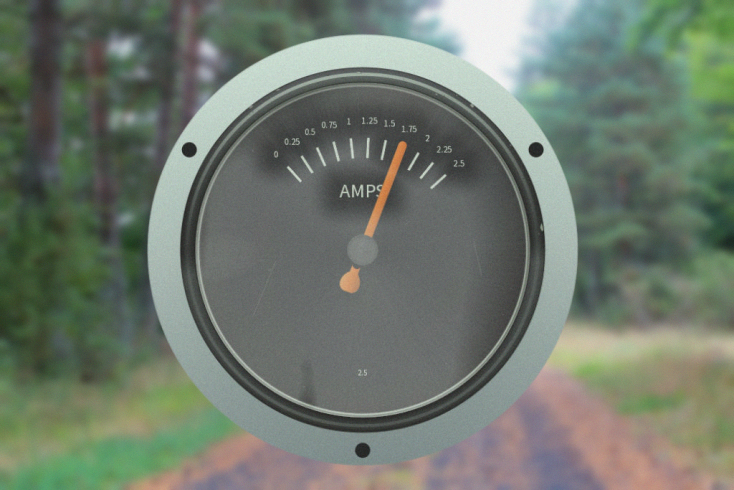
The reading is 1.75 A
